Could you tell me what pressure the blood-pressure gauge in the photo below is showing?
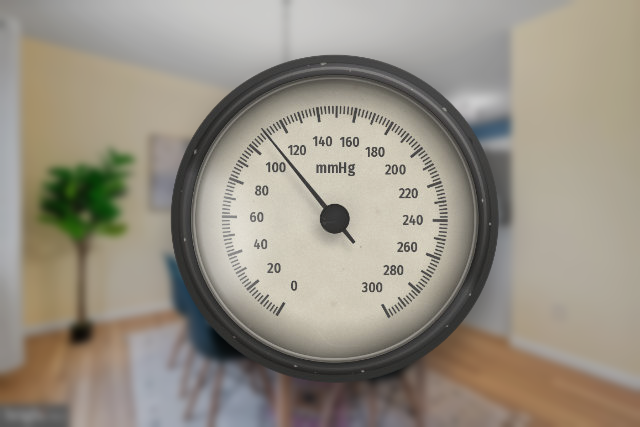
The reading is 110 mmHg
